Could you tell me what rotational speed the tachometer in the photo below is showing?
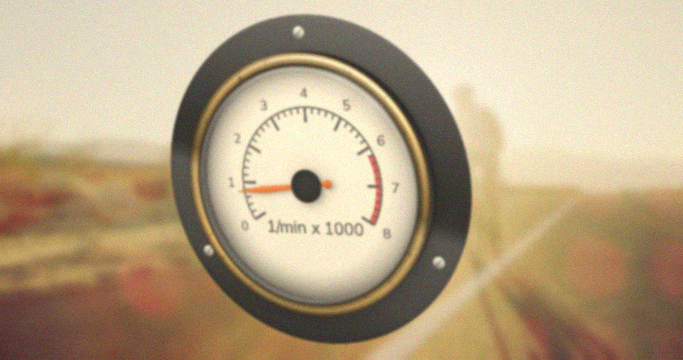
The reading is 800 rpm
